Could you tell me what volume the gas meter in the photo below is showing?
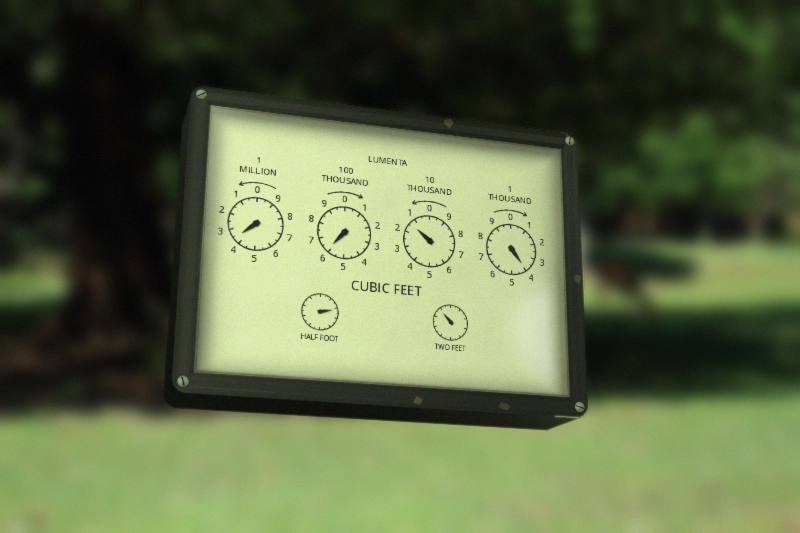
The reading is 361400 ft³
